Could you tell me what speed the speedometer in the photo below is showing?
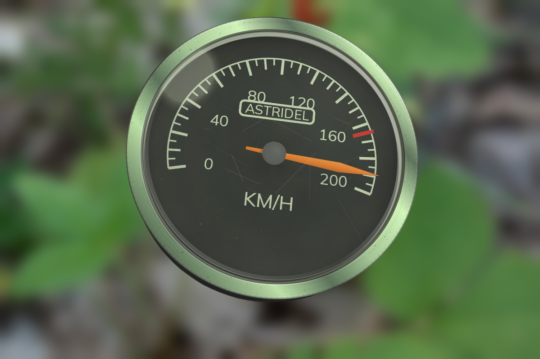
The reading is 190 km/h
